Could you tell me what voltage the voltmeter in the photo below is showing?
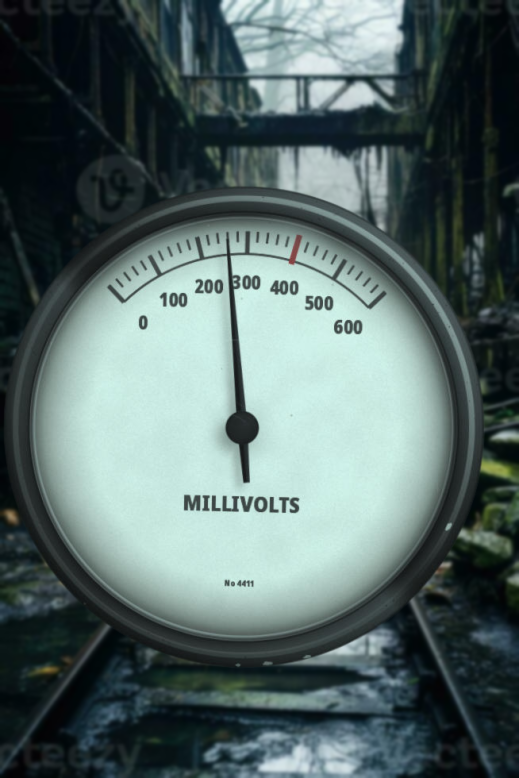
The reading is 260 mV
